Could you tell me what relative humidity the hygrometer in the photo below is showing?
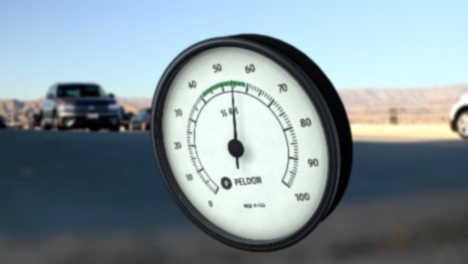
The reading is 55 %
